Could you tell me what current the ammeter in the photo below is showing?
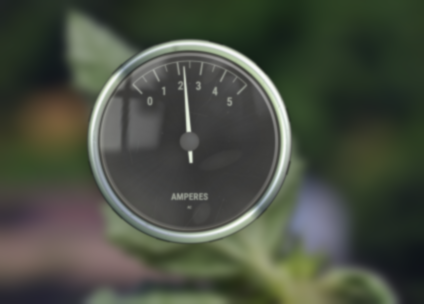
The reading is 2.25 A
